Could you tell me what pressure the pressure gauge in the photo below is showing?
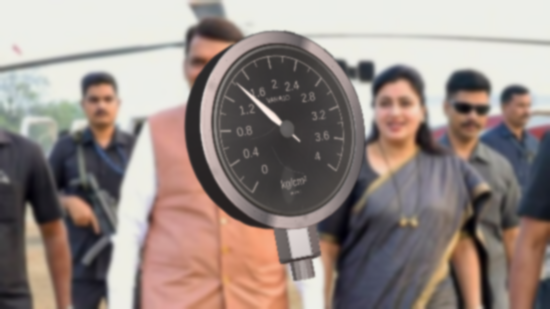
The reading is 1.4 kg/cm²
